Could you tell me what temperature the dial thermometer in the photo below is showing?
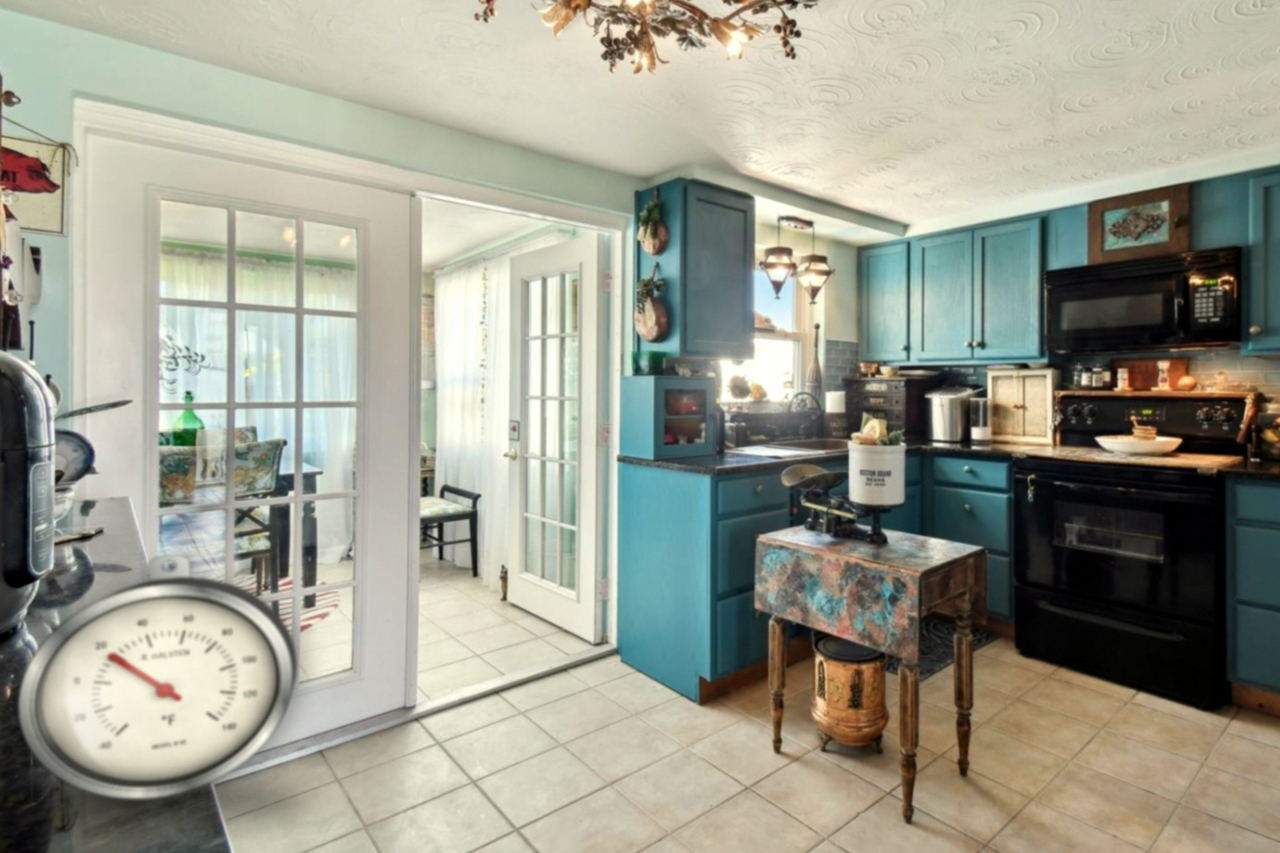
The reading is 20 °F
